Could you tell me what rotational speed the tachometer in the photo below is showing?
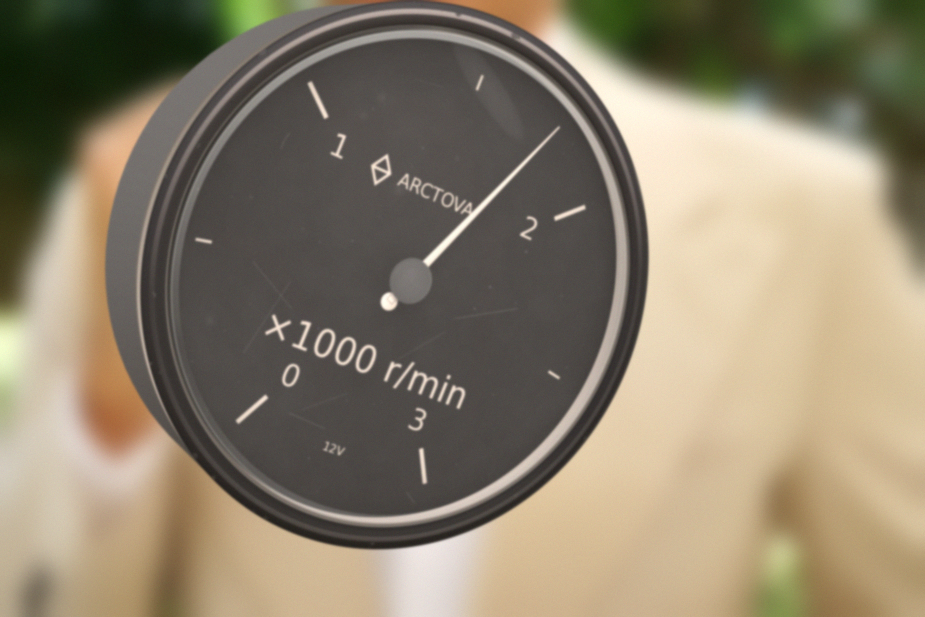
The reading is 1750 rpm
